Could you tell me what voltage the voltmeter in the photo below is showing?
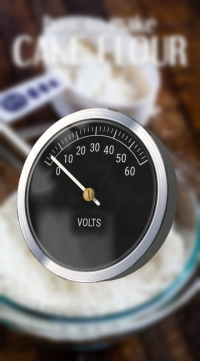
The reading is 4 V
